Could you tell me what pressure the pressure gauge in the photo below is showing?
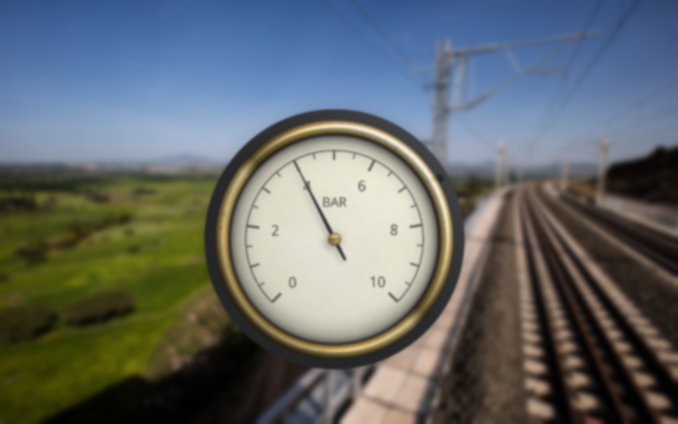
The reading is 4 bar
